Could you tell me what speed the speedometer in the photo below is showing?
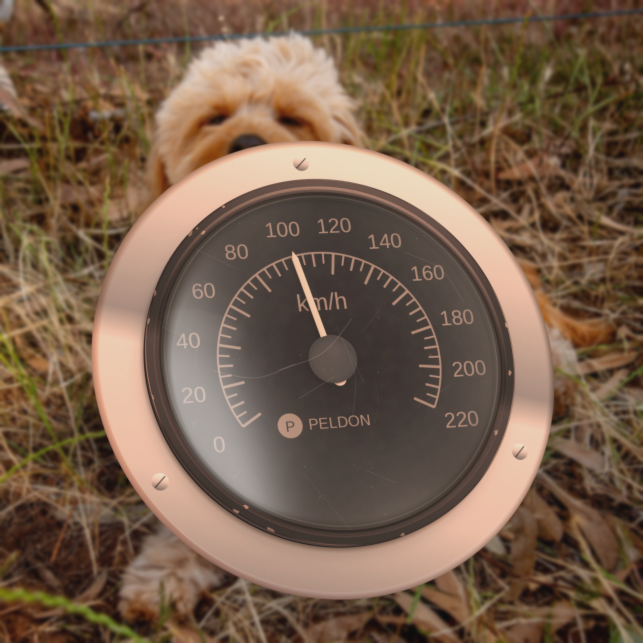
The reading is 100 km/h
